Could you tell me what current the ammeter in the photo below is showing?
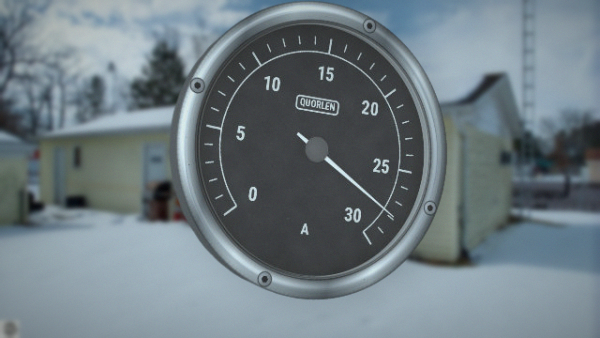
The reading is 28 A
